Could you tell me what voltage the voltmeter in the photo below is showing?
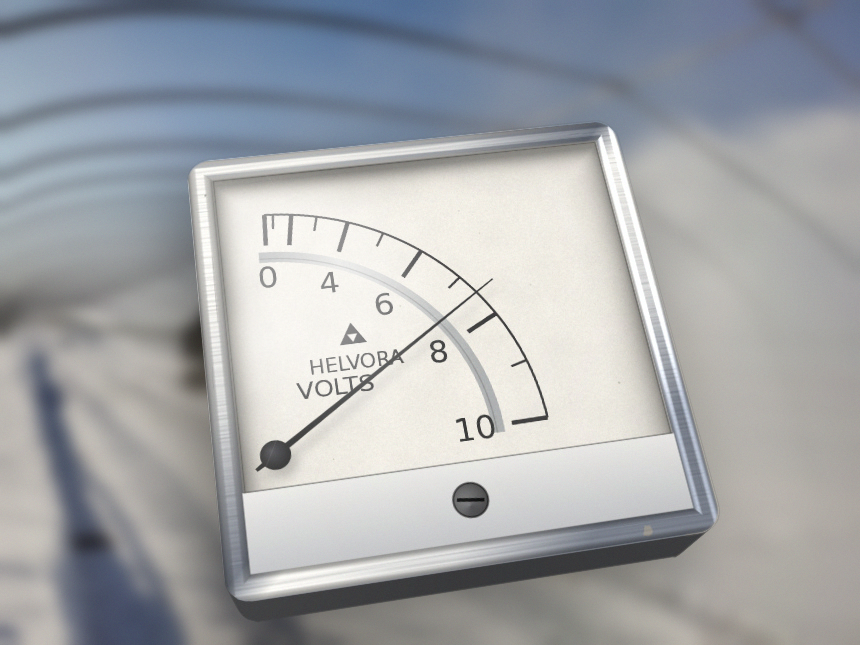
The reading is 7.5 V
